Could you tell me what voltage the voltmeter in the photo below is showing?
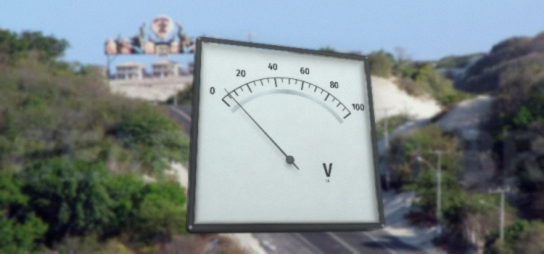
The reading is 5 V
